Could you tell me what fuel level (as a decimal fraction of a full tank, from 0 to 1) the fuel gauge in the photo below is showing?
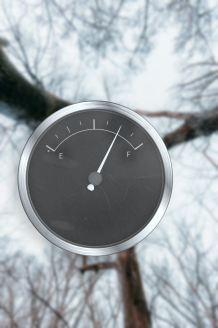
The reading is 0.75
